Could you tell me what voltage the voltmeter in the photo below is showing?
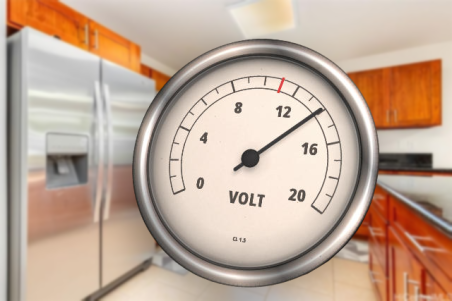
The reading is 14 V
